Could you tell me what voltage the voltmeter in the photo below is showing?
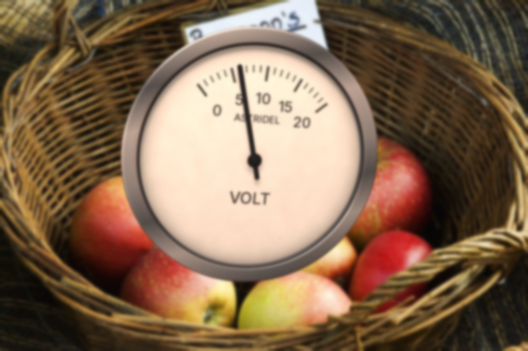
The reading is 6 V
